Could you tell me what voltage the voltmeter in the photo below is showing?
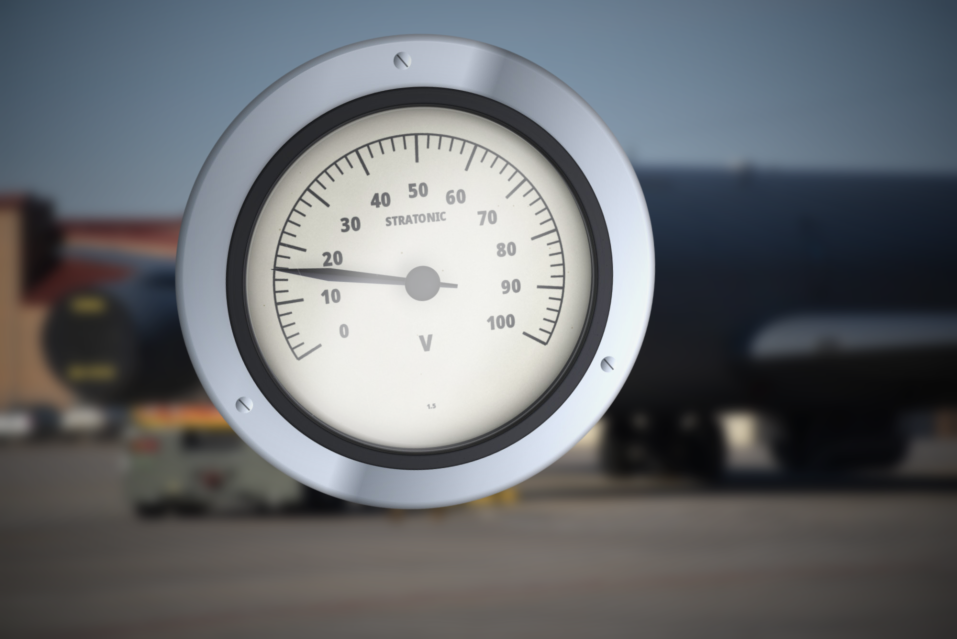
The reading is 16 V
